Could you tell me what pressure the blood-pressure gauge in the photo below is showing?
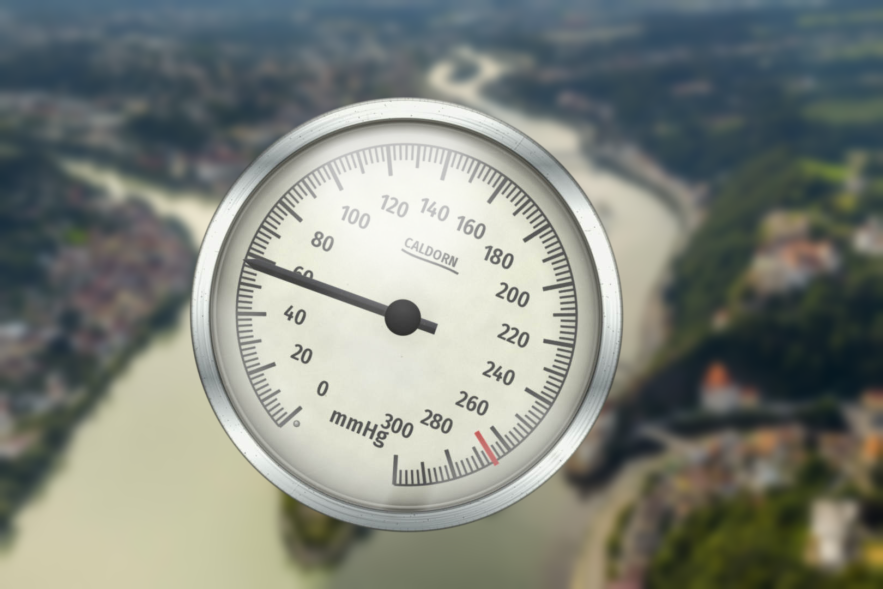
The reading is 58 mmHg
